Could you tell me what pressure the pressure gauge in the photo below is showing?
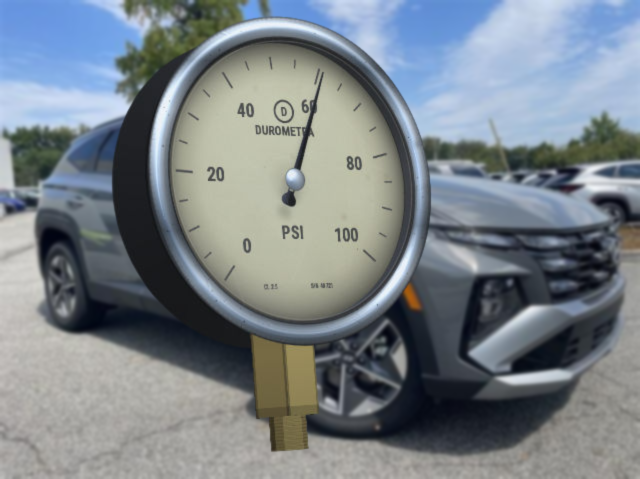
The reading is 60 psi
